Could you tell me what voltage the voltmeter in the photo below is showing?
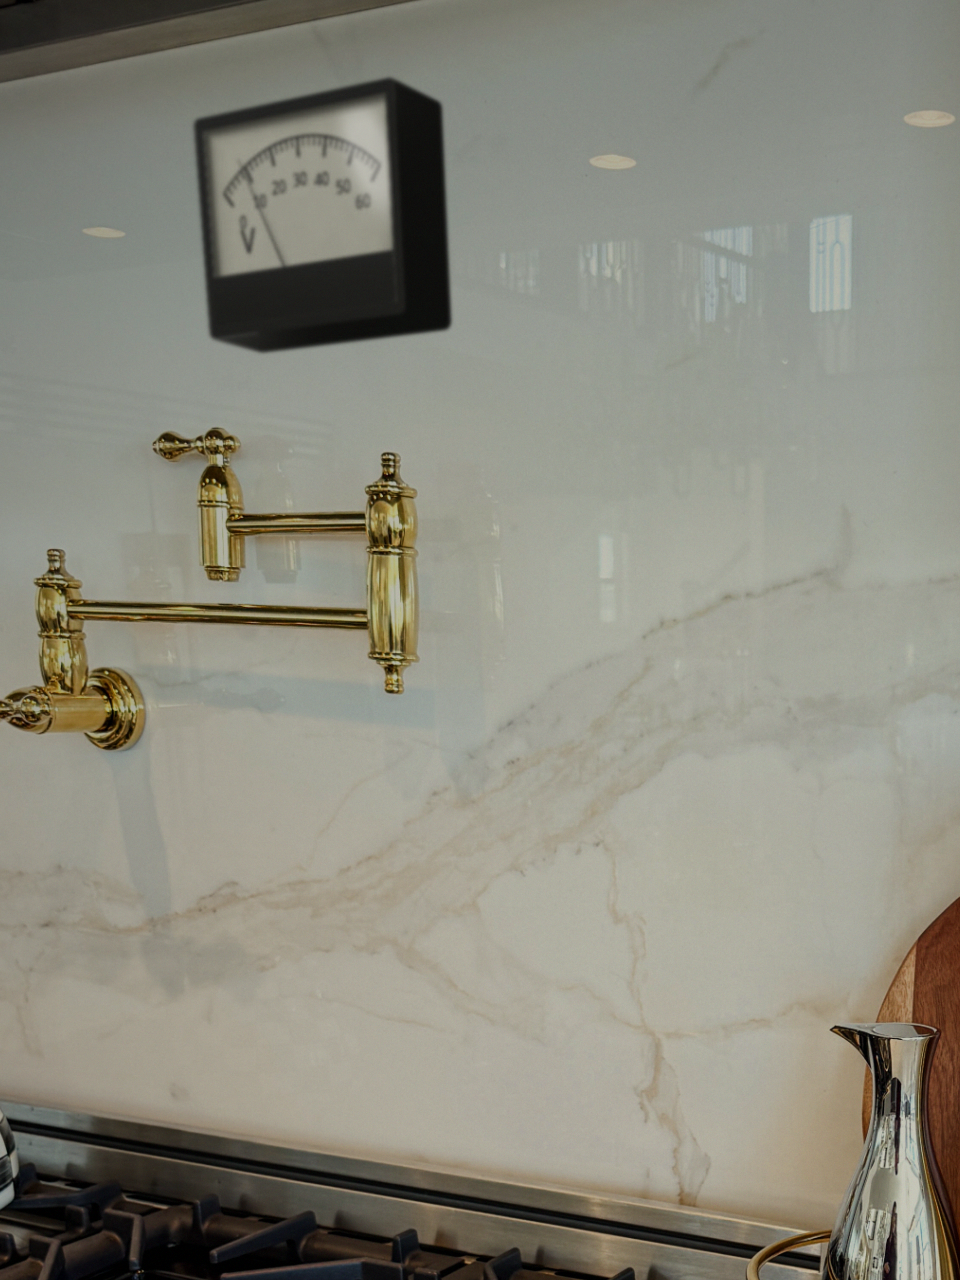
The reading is 10 V
